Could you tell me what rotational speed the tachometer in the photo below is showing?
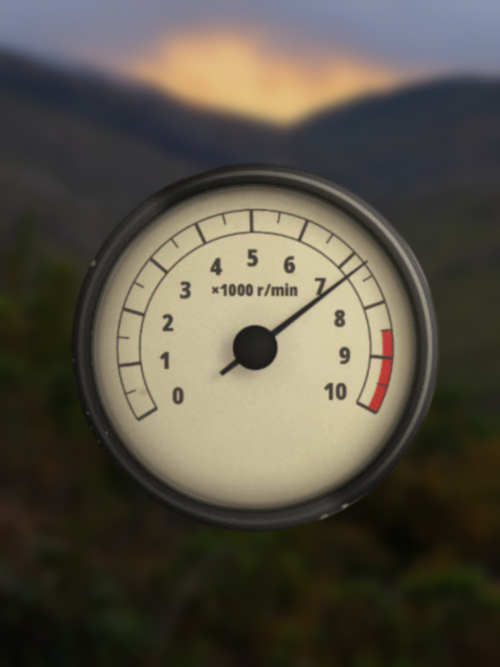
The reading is 7250 rpm
